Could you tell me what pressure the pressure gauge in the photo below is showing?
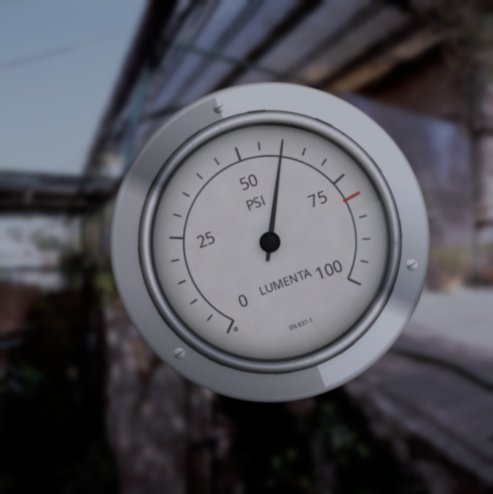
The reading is 60 psi
